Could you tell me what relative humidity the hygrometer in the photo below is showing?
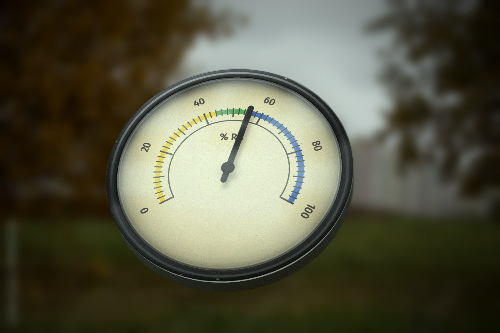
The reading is 56 %
